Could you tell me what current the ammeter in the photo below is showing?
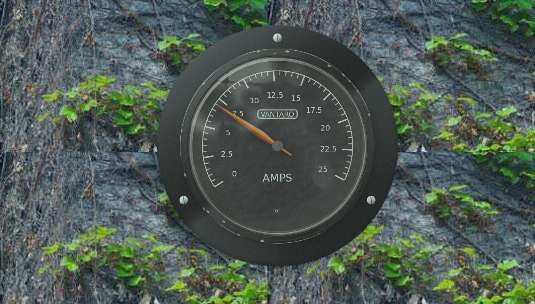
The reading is 7 A
